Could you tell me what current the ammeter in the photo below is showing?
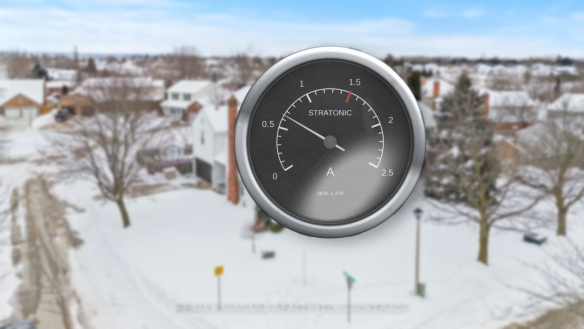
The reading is 0.65 A
